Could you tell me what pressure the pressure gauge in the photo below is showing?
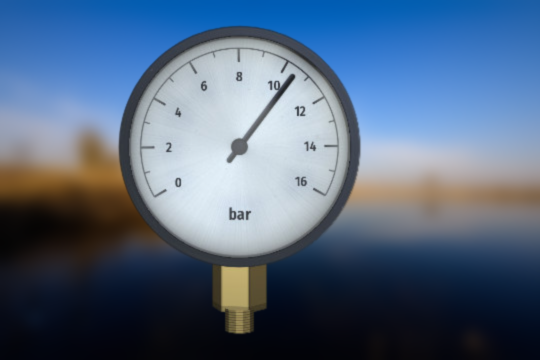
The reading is 10.5 bar
